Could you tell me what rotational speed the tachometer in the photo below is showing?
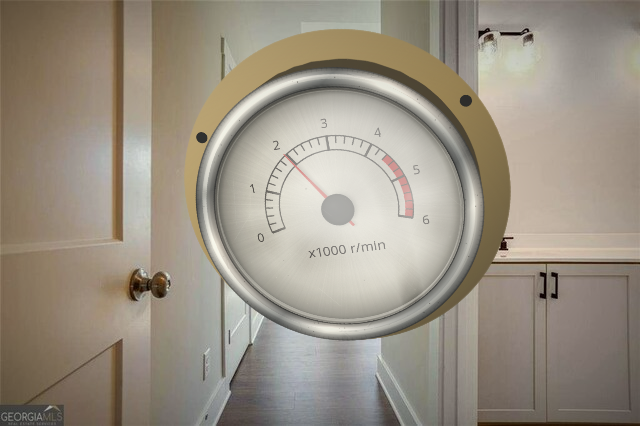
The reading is 2000 rpm
